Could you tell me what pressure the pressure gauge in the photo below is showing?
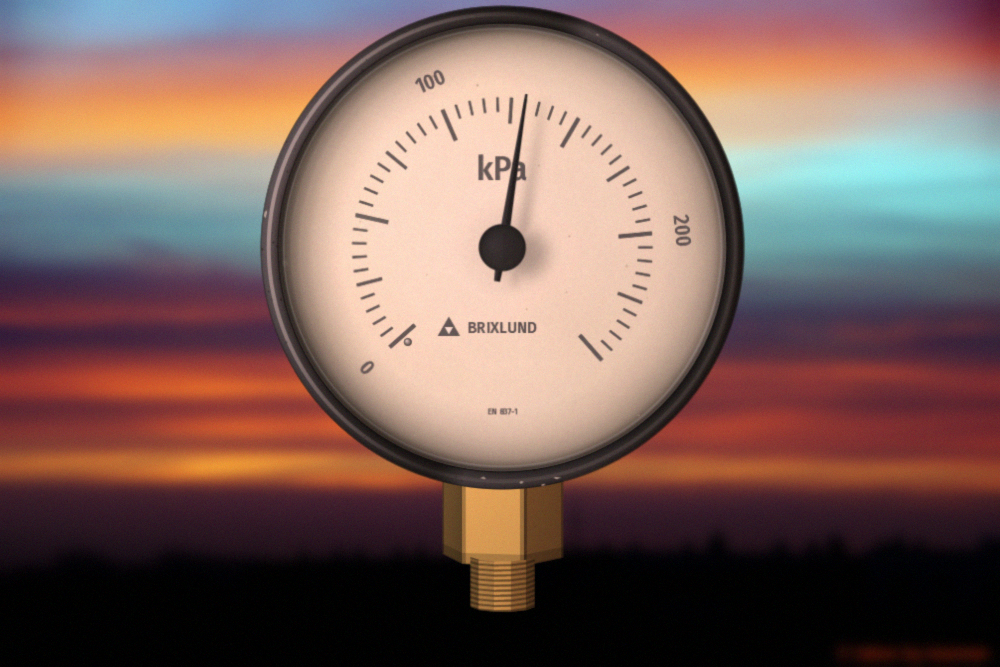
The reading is 130 kPa
